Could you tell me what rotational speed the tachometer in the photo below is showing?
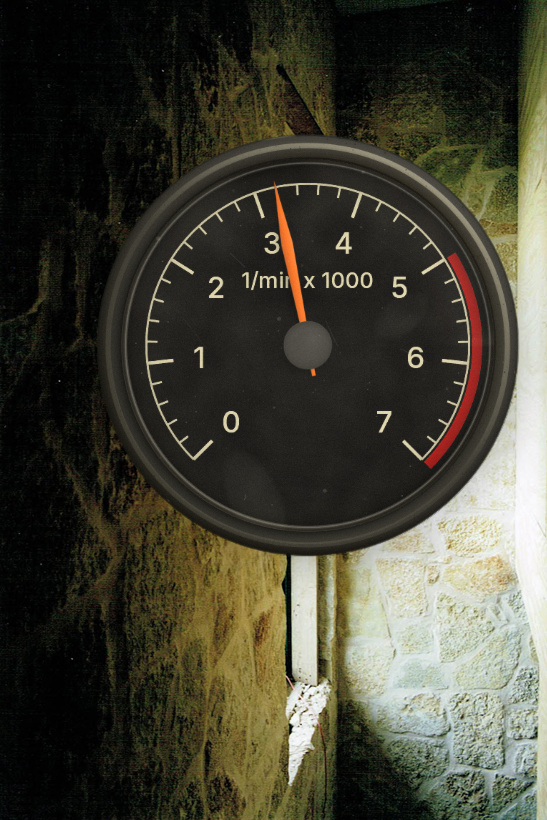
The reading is 3200 rpm
